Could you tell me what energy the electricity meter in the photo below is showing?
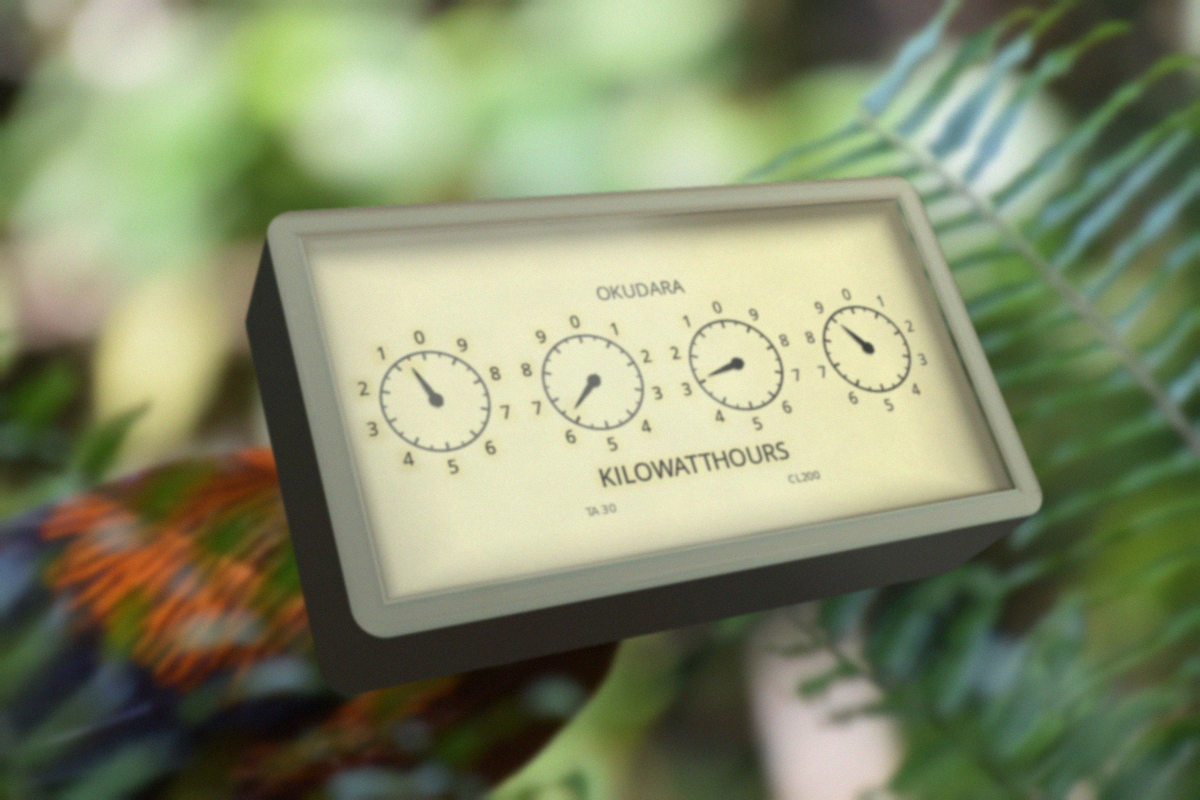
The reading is 629 kWh
